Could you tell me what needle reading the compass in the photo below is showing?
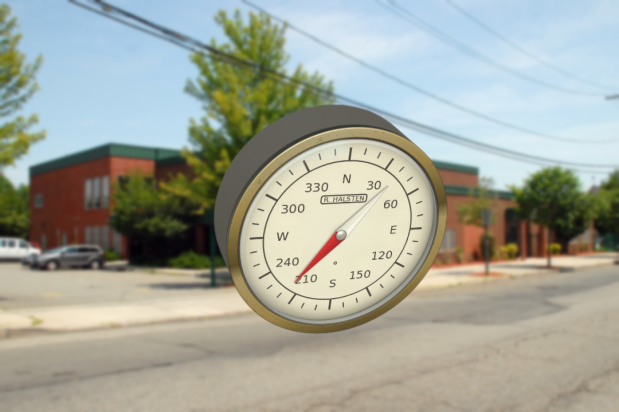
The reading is 220 °
